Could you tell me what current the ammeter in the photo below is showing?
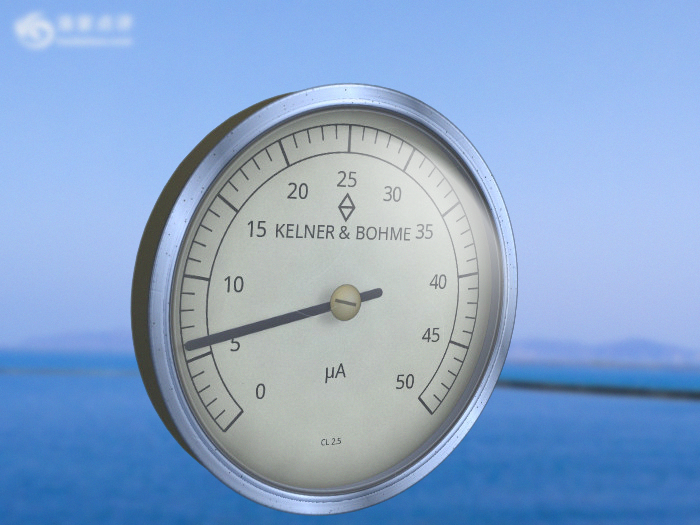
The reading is 6 µA
